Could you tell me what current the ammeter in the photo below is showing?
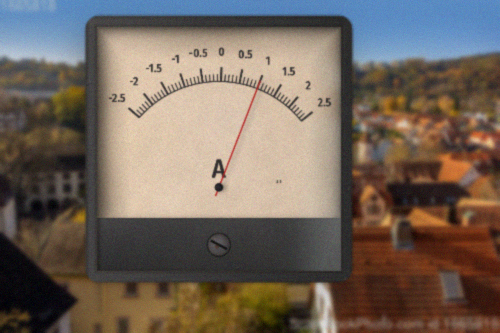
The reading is 1 A
